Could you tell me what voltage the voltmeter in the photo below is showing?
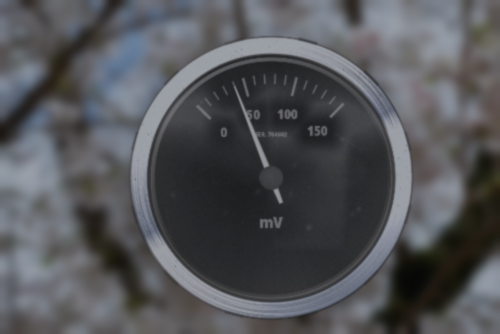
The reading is 40 mV
